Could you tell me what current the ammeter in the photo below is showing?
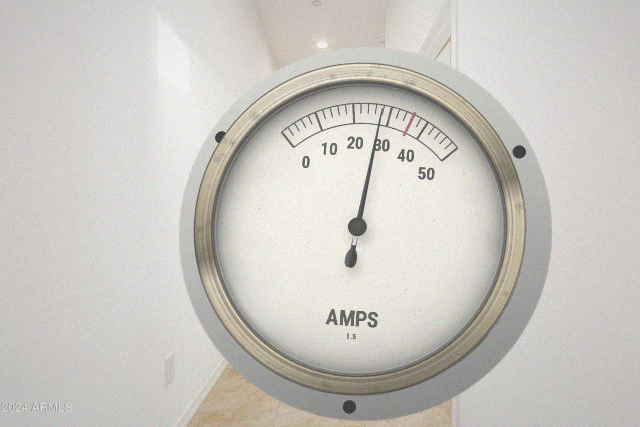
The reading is 28 A
